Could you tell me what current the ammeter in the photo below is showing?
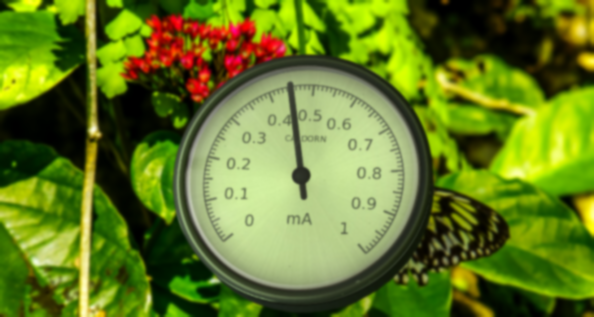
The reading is 0.45 mA
